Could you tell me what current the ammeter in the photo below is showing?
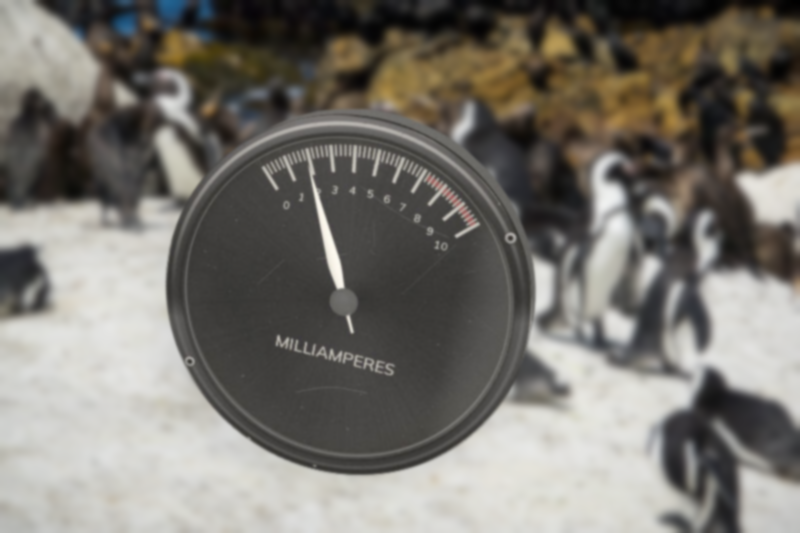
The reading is 2 mA
